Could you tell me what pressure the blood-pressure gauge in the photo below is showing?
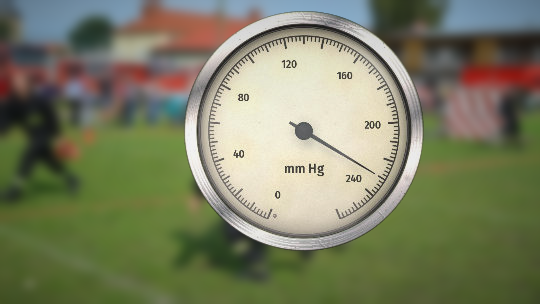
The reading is 230 mmHg
